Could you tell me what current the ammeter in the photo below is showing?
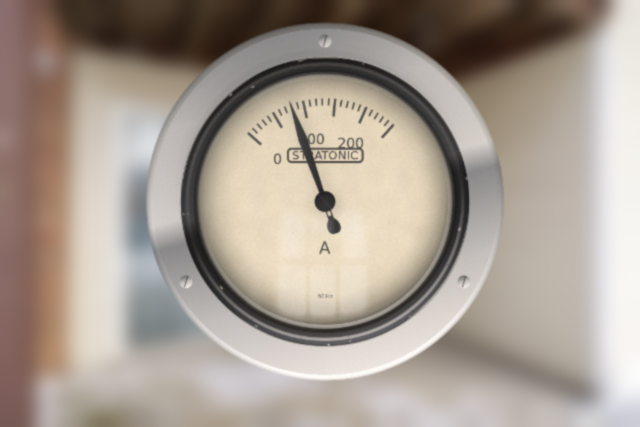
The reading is 80 A
